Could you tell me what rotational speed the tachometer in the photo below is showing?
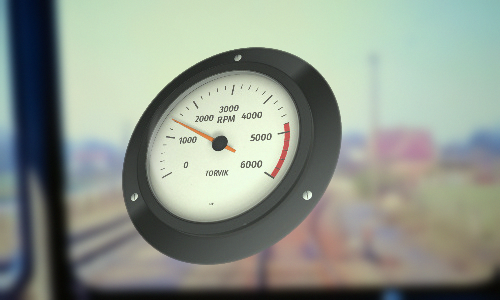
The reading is 1400 rpm
